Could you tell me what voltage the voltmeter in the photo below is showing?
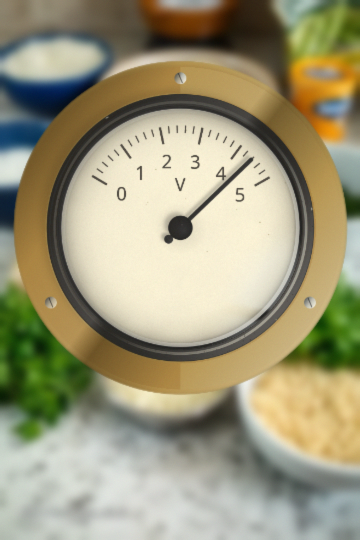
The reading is 4.4 V
